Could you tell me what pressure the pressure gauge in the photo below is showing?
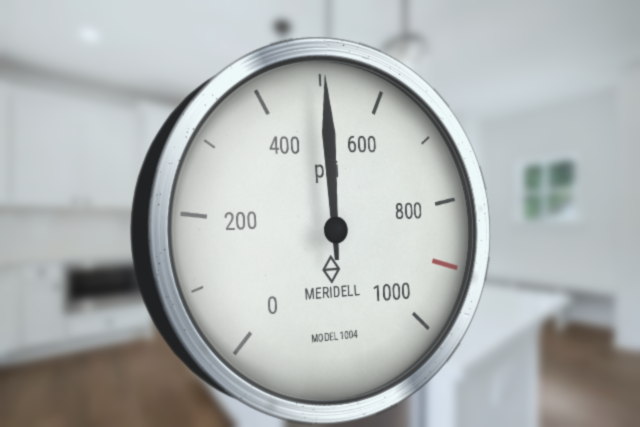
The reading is 500 psi
